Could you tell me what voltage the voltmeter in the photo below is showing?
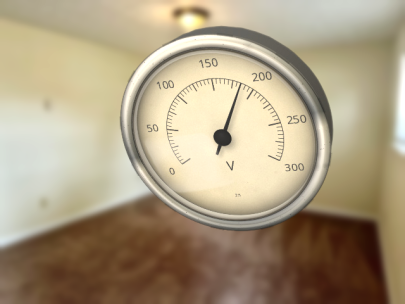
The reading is 185 V
